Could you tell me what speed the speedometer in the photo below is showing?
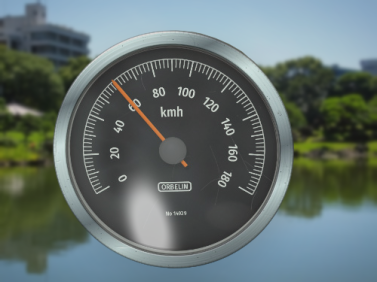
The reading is 60 km/h
